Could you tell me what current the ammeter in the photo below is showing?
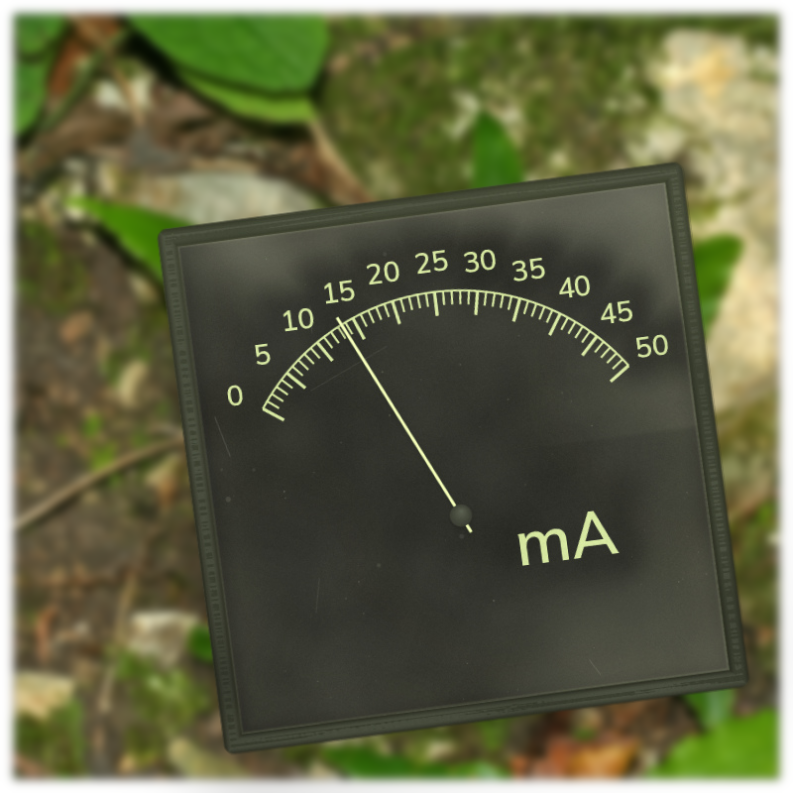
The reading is 13.5 mA
